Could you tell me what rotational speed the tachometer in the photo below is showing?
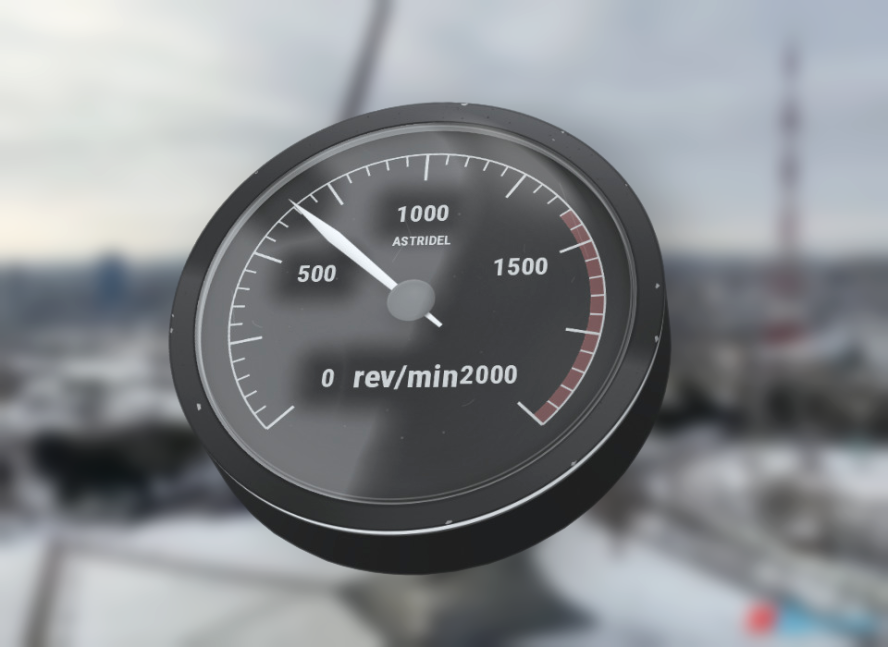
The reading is 650 rpm
